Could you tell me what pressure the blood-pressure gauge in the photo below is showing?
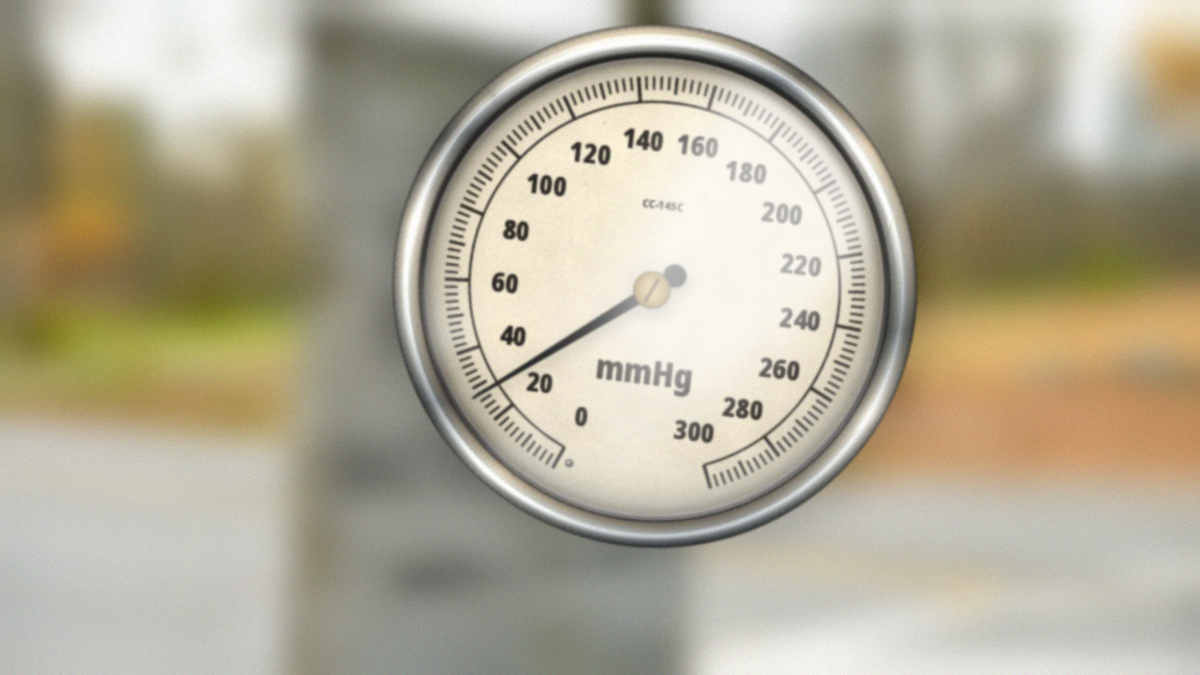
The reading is 28 mmHg
